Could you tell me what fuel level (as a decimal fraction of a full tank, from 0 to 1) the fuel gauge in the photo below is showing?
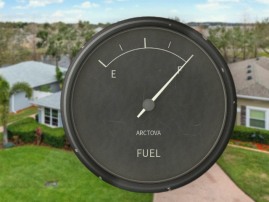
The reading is 1
